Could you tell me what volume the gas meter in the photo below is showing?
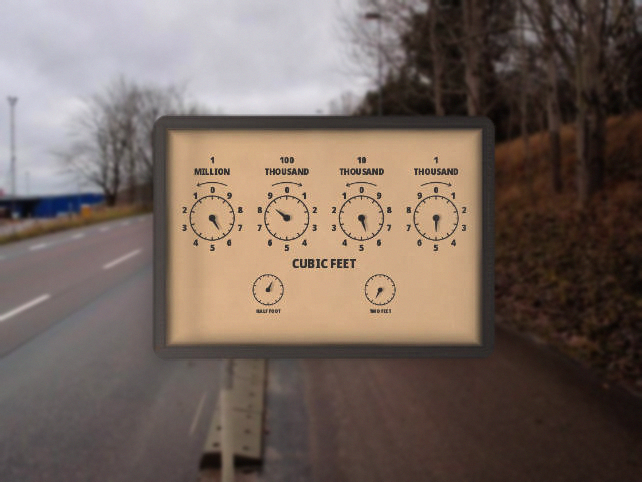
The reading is 585500 ft³
